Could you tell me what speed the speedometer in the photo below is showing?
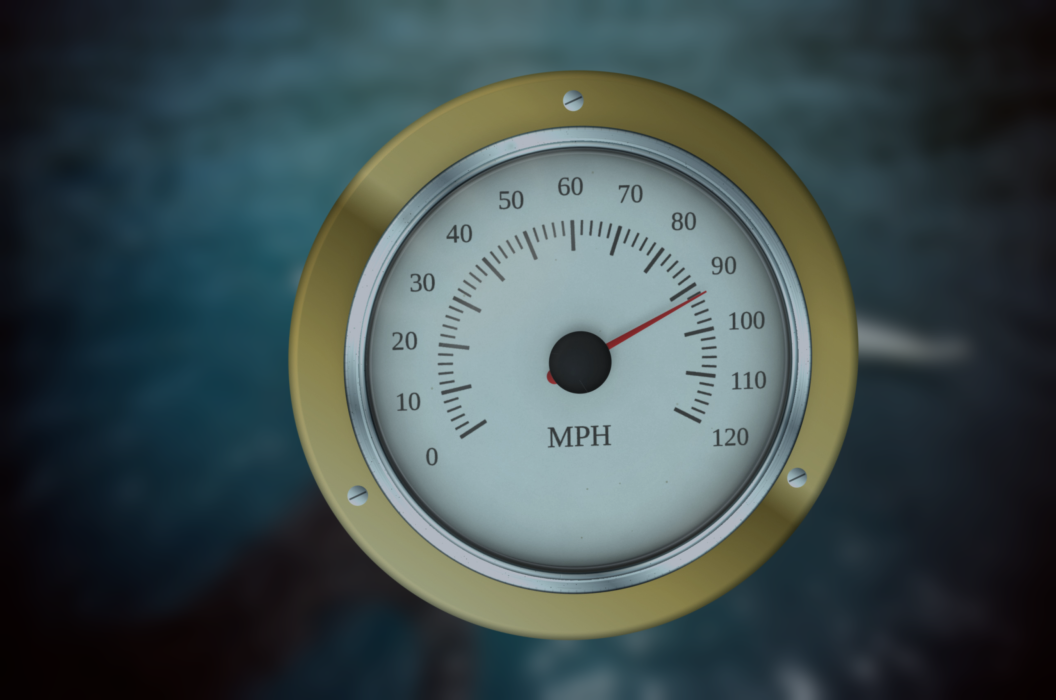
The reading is 92 mph
